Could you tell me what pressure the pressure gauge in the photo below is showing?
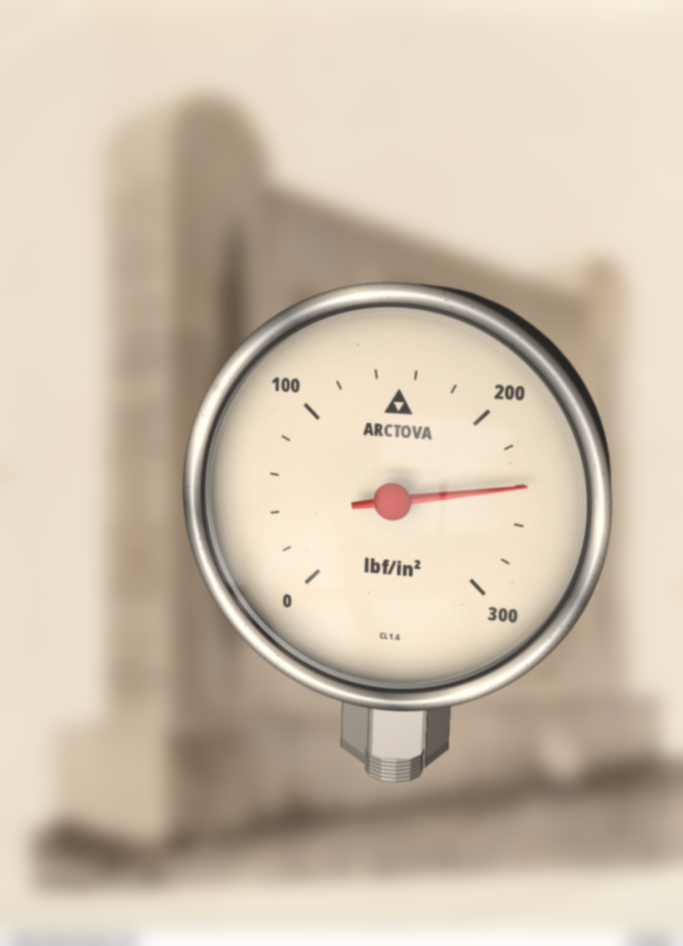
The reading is 240 psi
